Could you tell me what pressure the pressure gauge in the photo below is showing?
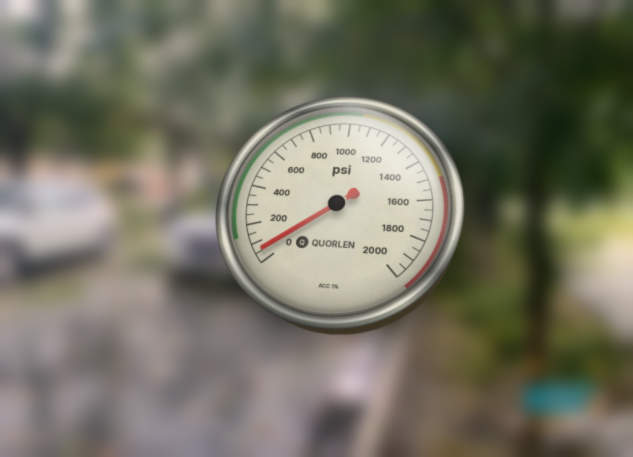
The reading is 50 psi
